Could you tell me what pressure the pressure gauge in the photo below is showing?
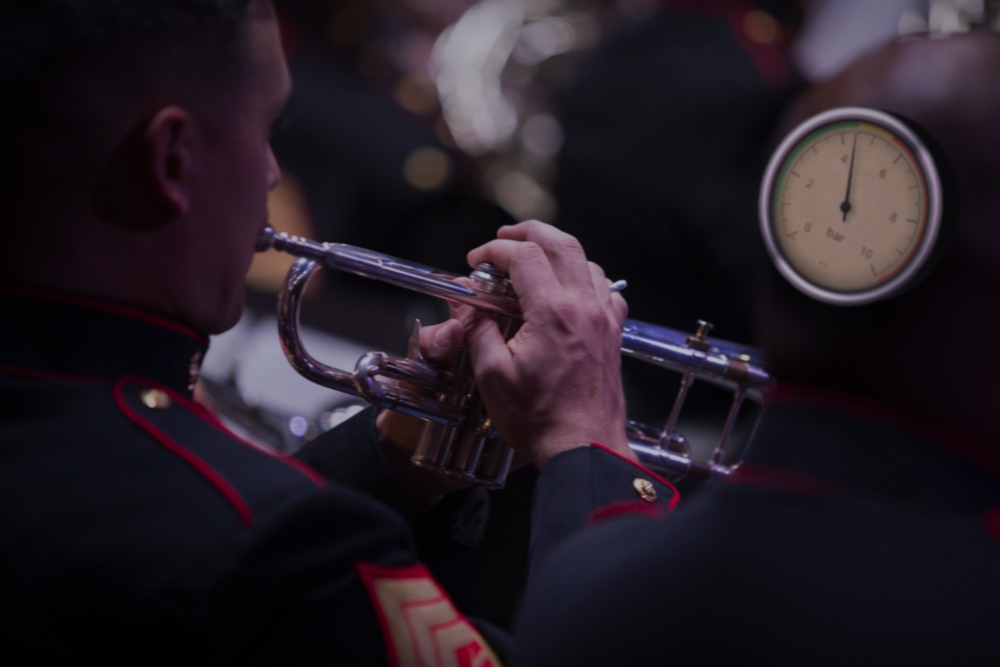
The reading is 4.5 bar
